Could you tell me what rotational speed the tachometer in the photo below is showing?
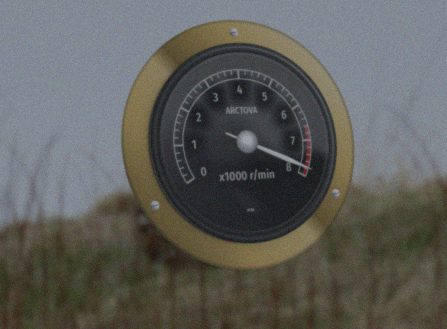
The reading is 7800 rpm
